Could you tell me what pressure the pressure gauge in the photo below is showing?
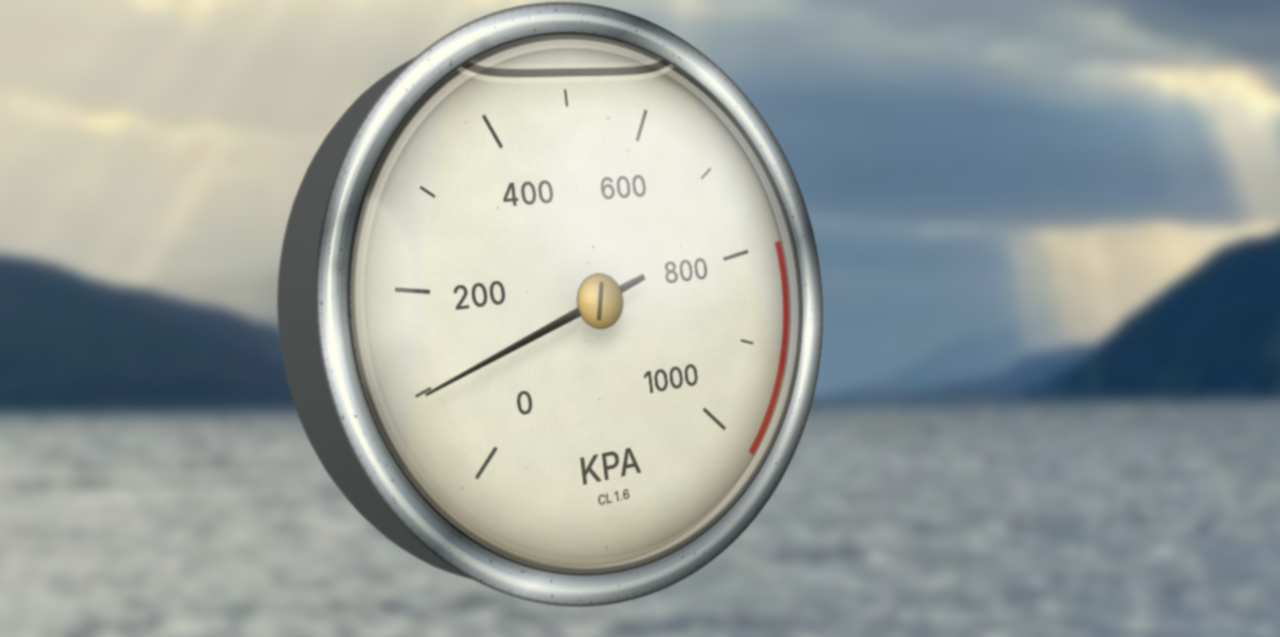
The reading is 100 kPa
